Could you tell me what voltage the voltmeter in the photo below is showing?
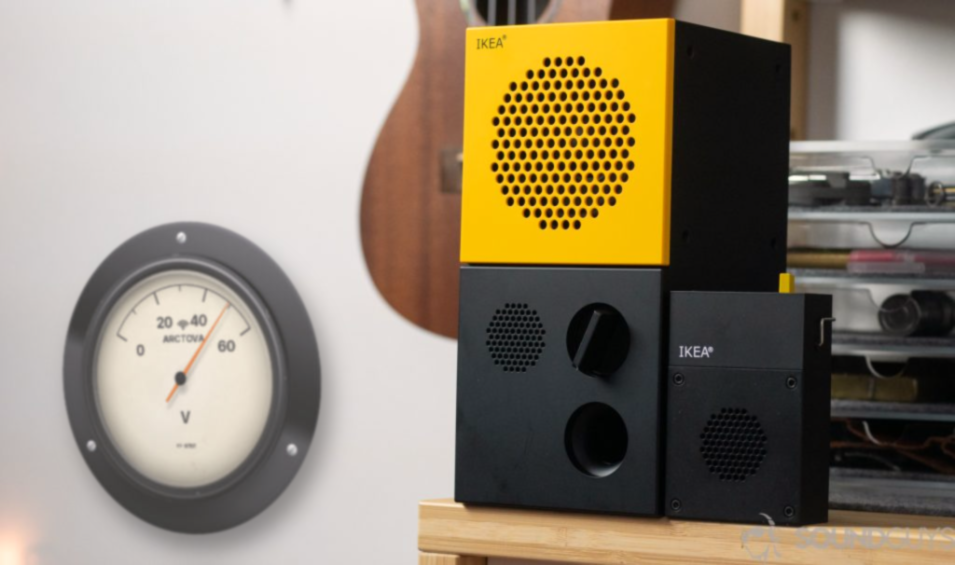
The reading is 50 V
